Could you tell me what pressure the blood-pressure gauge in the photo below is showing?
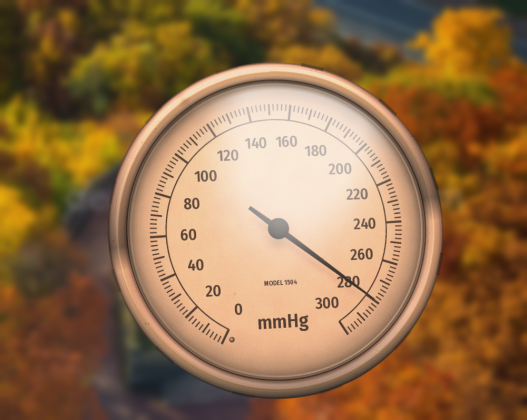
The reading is 280 mmHg
